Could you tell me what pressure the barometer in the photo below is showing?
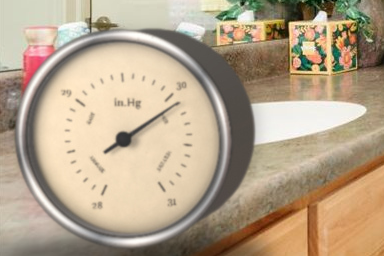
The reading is 30.1 inHg
